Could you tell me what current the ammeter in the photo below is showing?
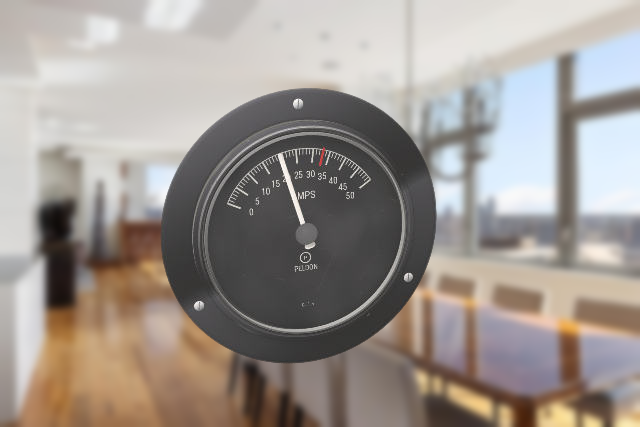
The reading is 20 A
